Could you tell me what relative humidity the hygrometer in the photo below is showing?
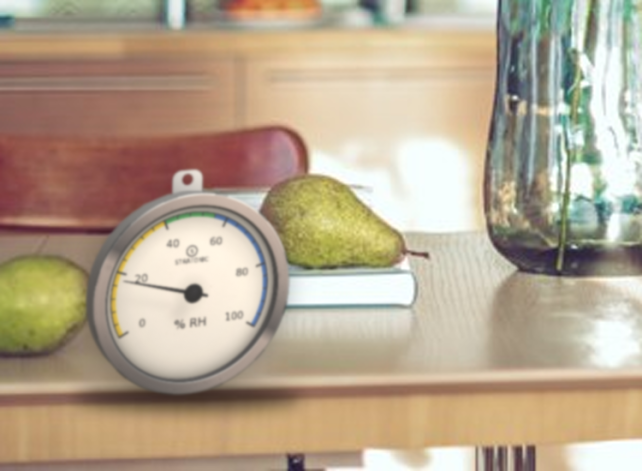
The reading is 18 %
